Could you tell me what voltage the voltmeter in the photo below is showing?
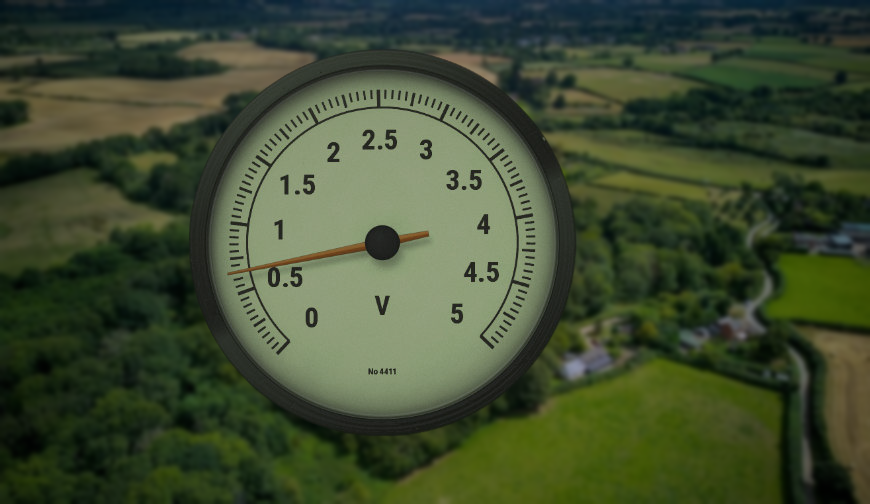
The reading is 0.65 V
